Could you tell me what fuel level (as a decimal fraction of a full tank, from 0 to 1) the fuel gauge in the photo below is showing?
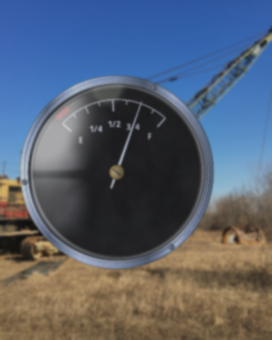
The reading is 0.75
